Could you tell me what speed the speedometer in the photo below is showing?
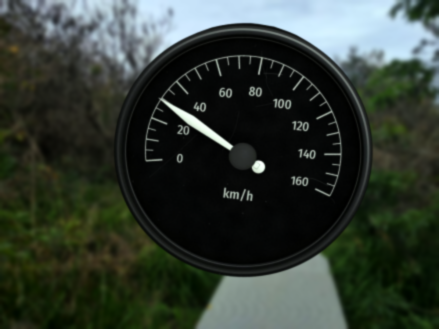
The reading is 30 km/h
